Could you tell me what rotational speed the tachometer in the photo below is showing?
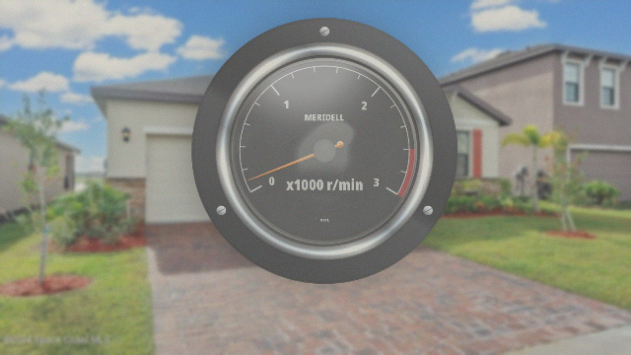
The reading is 100 rpm
